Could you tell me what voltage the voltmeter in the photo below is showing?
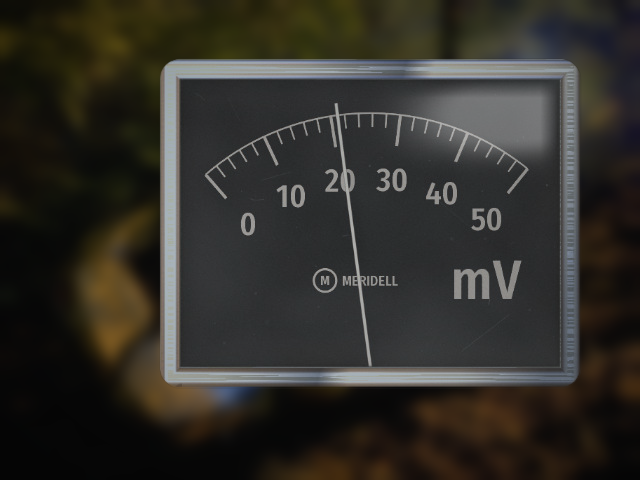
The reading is 21 mV
